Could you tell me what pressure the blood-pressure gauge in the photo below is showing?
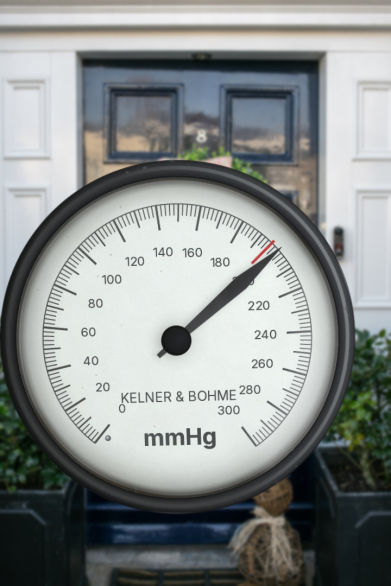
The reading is 200 mmHg
